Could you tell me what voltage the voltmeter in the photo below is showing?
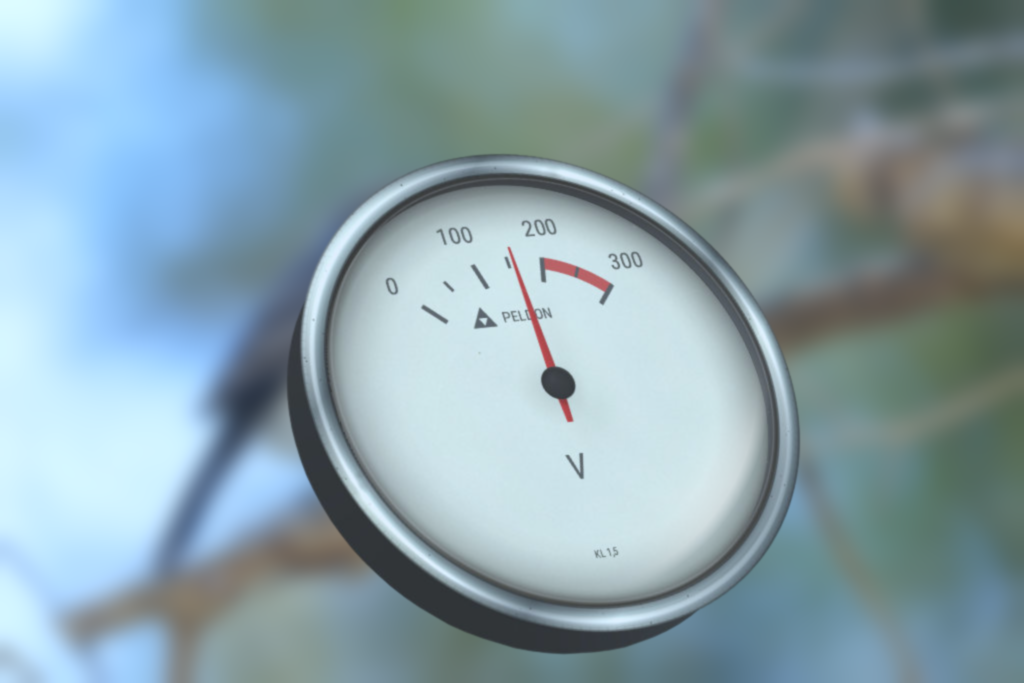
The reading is 150 V
